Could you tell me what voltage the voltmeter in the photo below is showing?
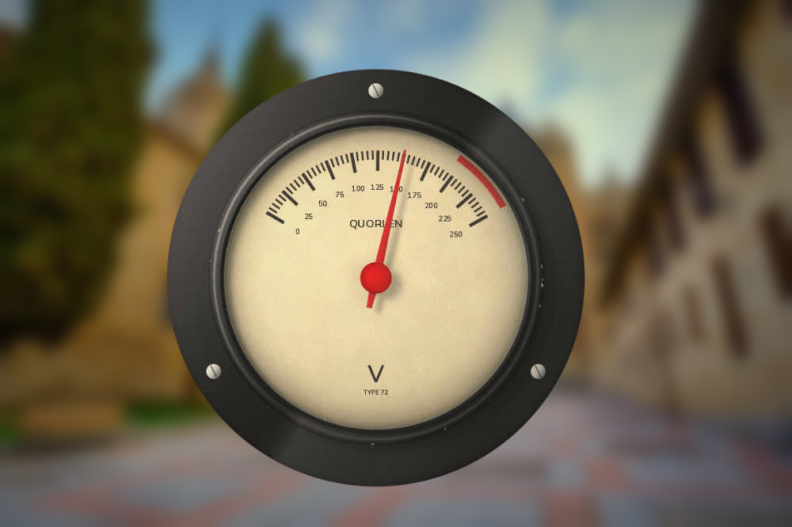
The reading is 150 V
